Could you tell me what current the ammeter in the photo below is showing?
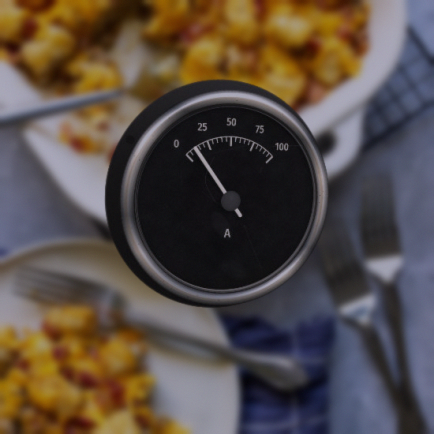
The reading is 10 A
